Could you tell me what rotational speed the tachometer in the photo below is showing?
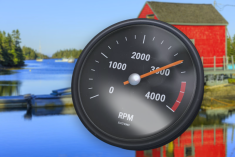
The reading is 3000 rpm
